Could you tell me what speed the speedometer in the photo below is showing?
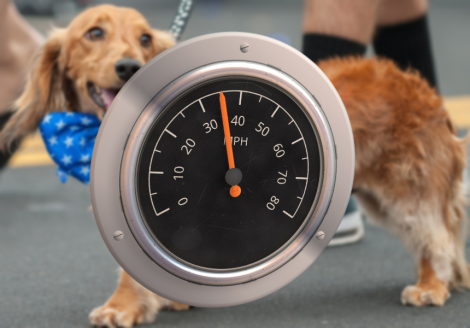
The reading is 35 mph
